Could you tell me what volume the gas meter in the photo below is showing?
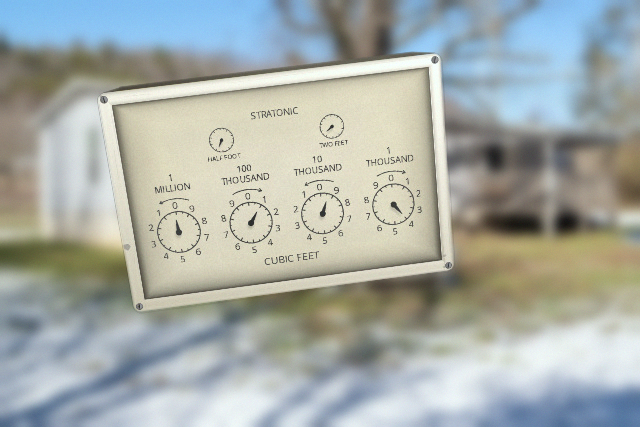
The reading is 9400 ft³
